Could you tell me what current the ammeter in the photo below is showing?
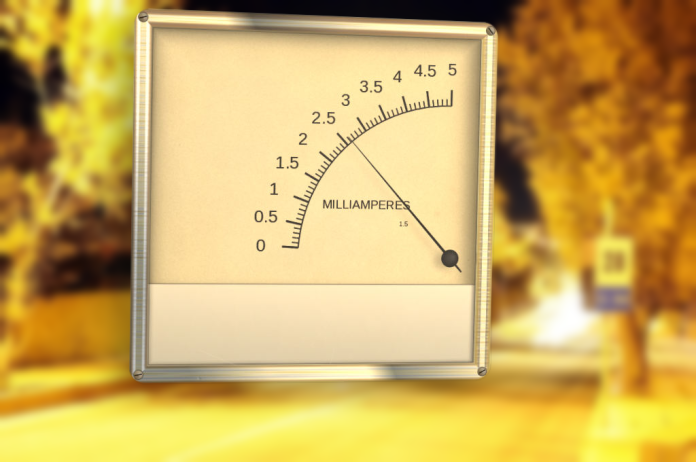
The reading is 2.6 mA
